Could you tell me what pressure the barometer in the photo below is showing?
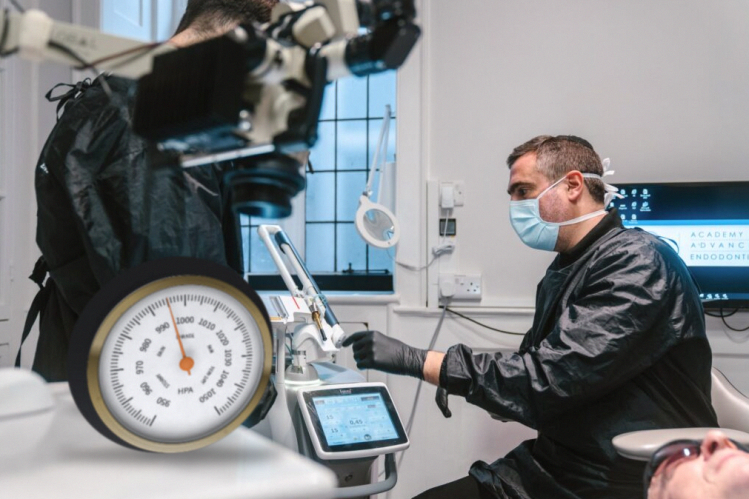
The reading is 995 hPa
